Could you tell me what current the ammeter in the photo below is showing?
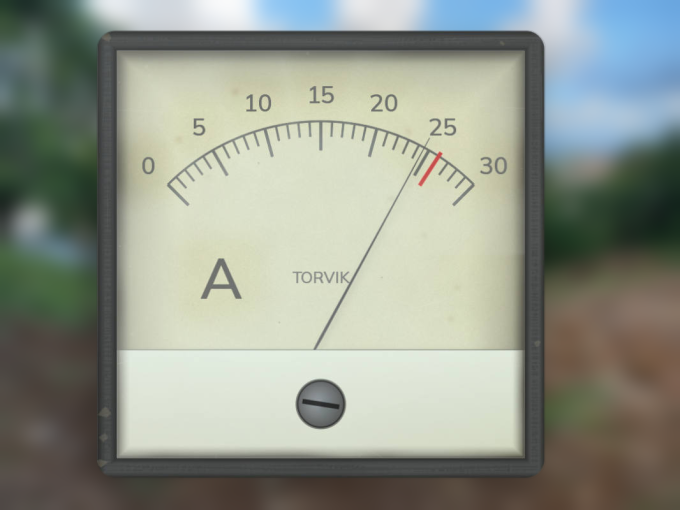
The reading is 24.5 A
